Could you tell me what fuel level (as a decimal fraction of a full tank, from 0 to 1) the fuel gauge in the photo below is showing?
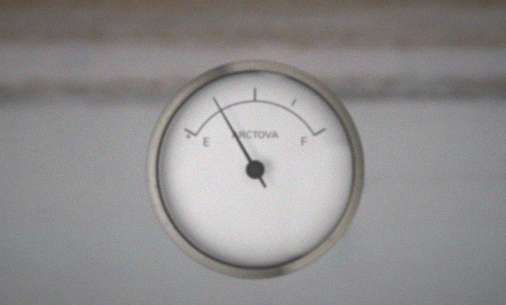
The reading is 0.25
